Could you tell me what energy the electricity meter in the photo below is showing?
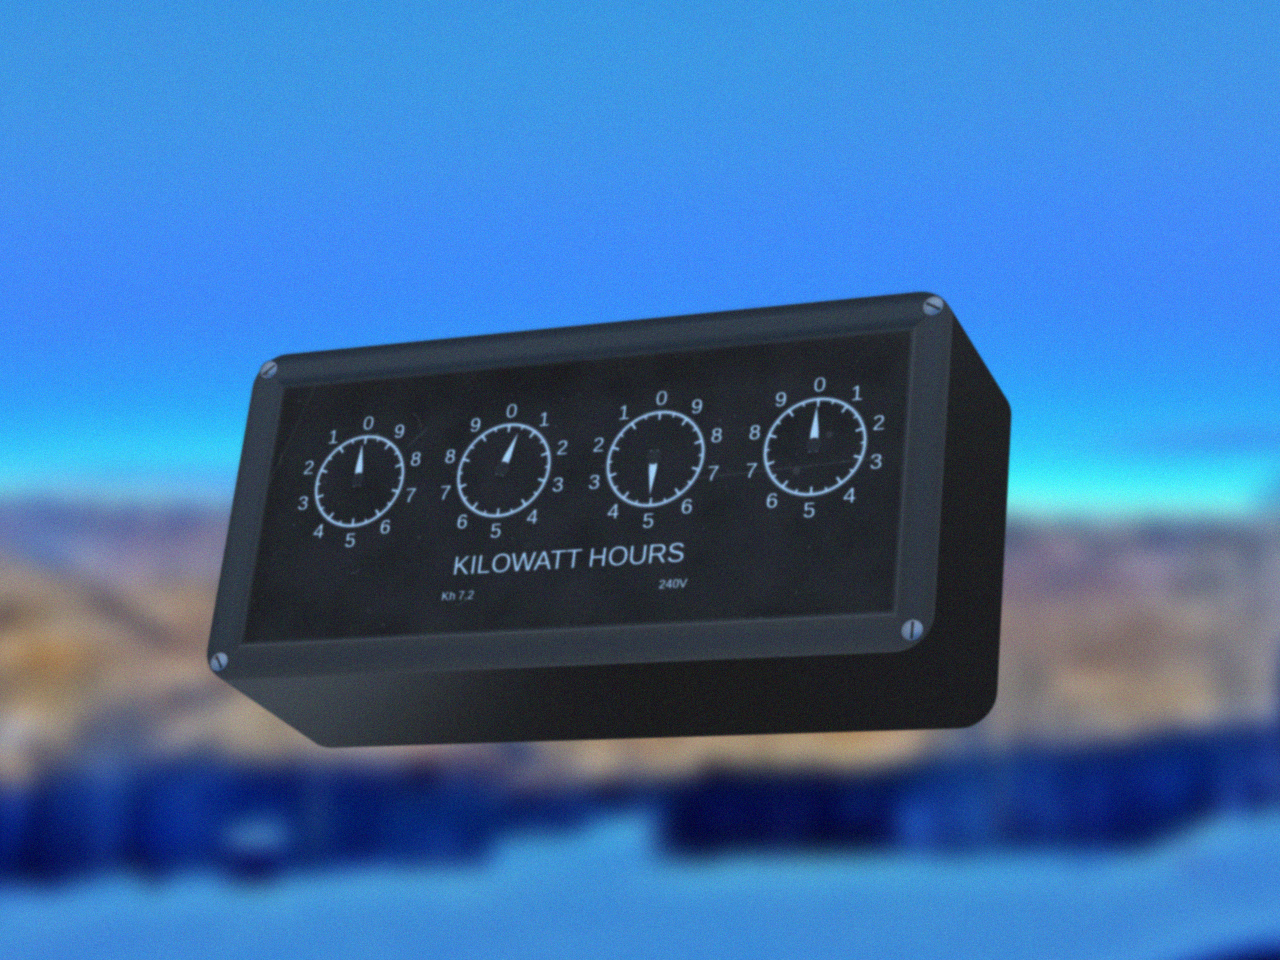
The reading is 50 kWh
